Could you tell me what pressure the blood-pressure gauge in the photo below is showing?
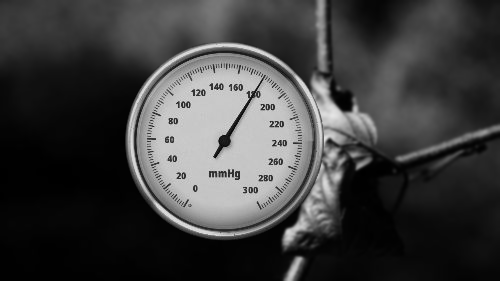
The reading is 180 mmHg
